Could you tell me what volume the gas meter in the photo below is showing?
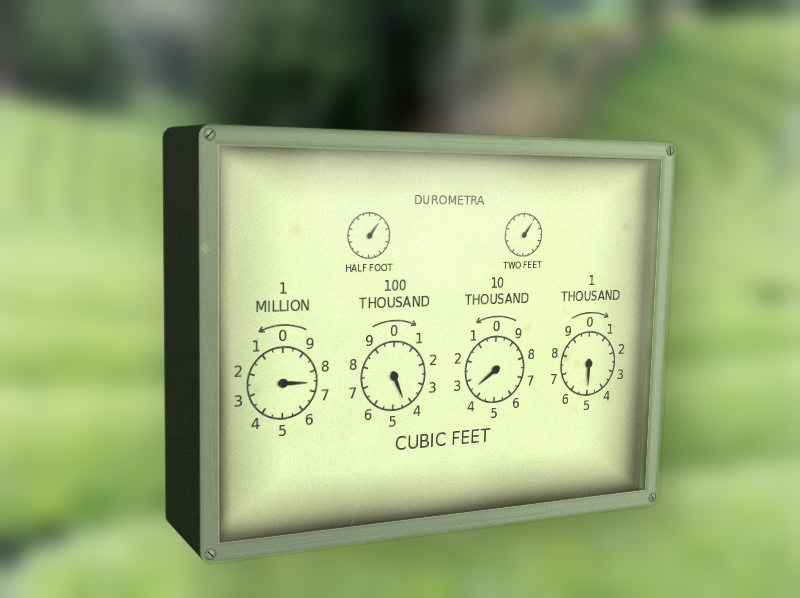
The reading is 743500 ft³
